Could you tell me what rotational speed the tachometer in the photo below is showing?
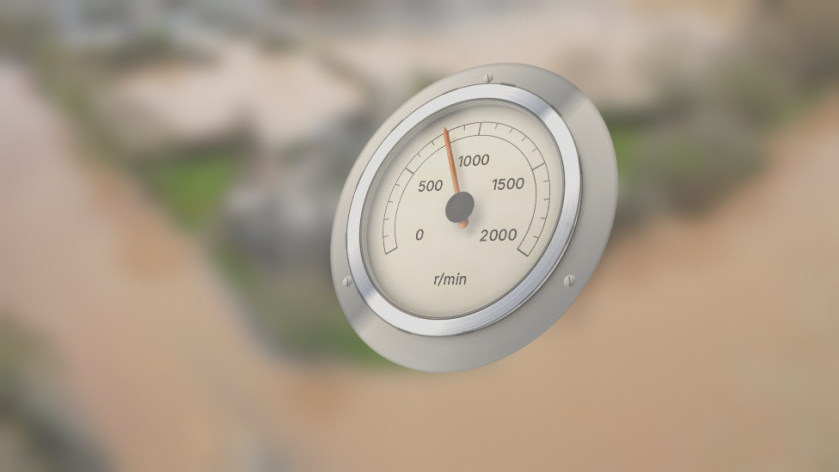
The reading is 800 rpm
